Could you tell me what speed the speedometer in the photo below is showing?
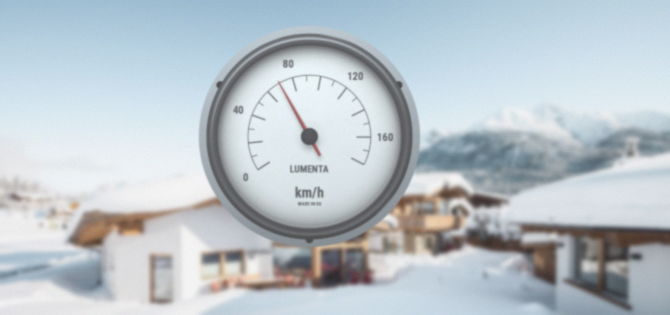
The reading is 70 km/h
